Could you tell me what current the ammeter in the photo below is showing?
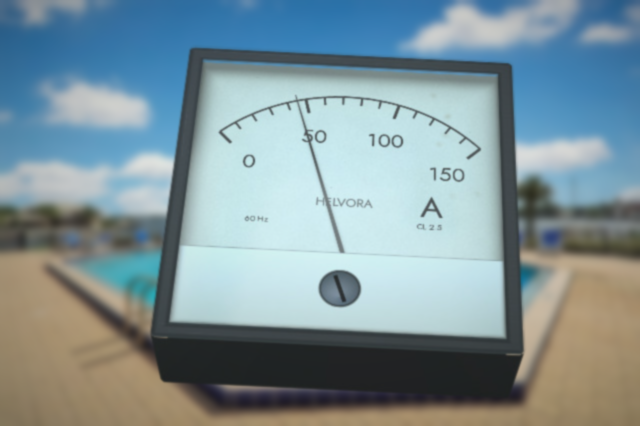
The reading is 45 A
